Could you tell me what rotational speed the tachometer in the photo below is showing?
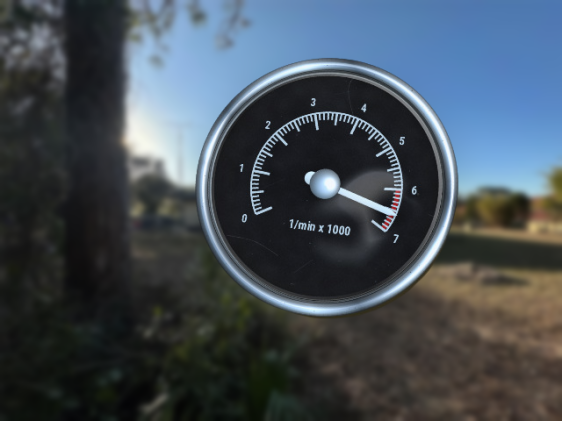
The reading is 6600 rpm
